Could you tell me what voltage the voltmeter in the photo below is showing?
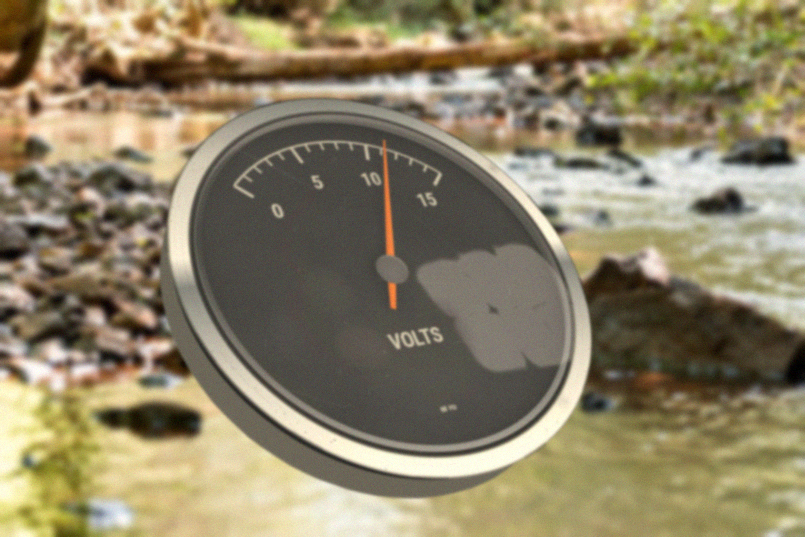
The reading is 11 V
